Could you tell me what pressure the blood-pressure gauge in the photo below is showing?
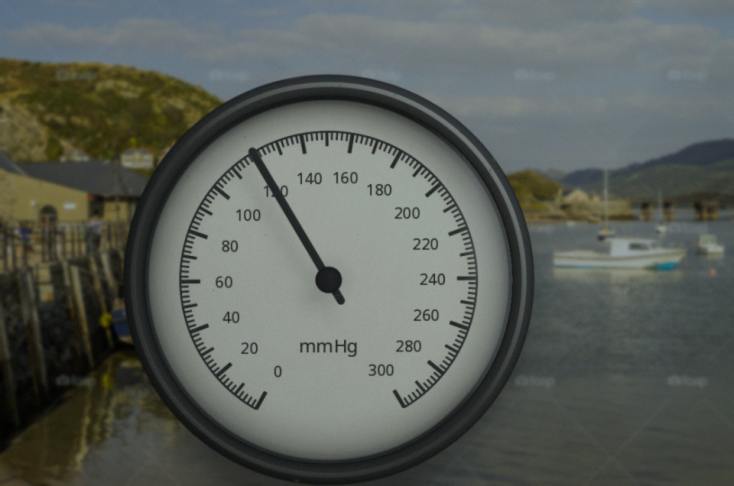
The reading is 120 mmHg
